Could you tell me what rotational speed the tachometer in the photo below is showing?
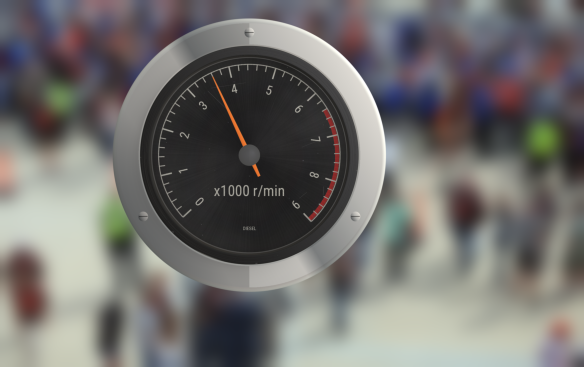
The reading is 3600 rpm
